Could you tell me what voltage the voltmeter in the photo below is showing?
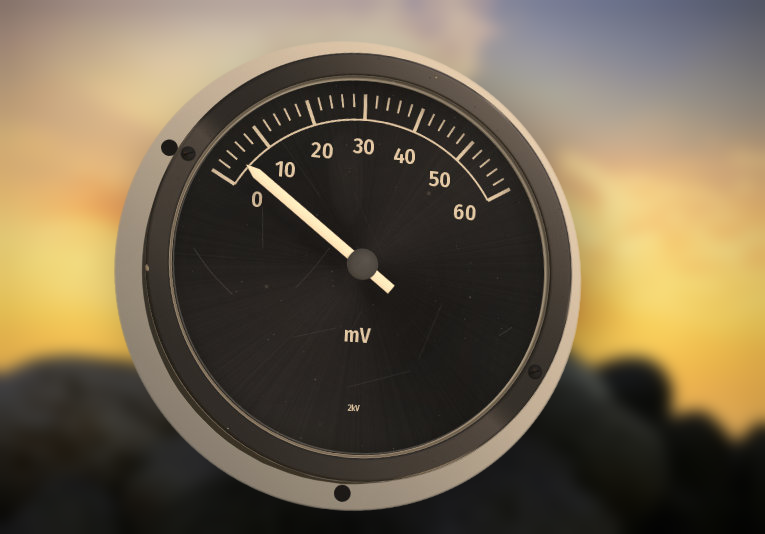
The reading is 4 mV
